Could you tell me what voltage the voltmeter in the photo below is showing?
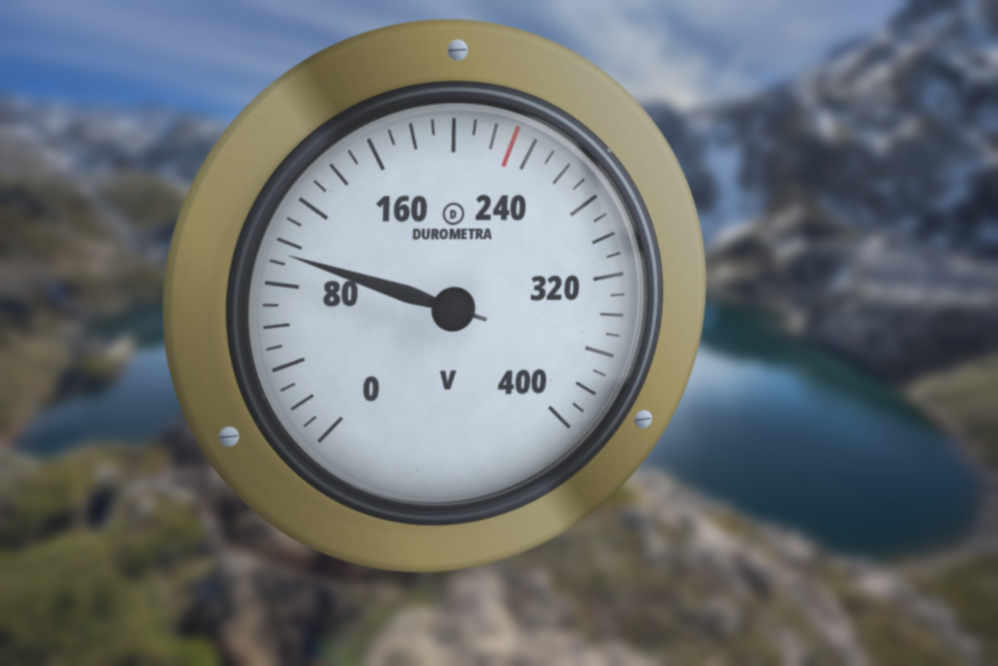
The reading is 95 V
